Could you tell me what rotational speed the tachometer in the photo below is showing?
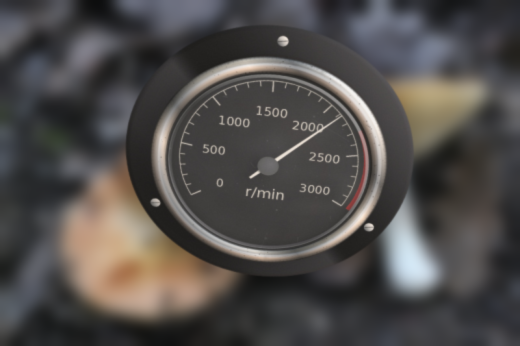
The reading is 2100 rpm
